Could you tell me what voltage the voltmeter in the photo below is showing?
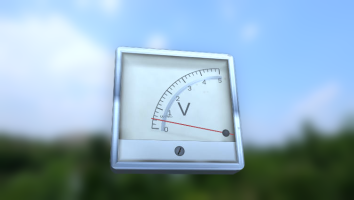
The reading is 0.4 V
